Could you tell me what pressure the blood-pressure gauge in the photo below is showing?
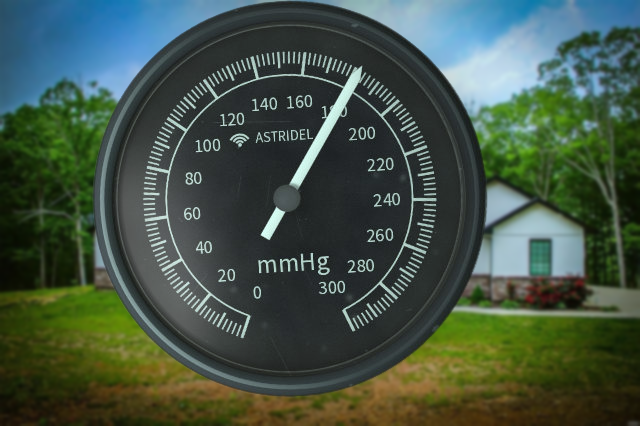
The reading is 182 mmHg
